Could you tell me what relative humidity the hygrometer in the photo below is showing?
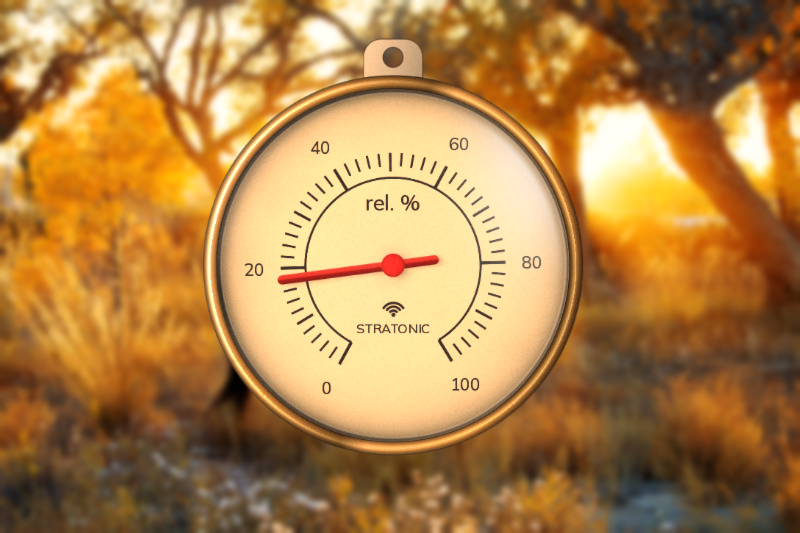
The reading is 18 %
